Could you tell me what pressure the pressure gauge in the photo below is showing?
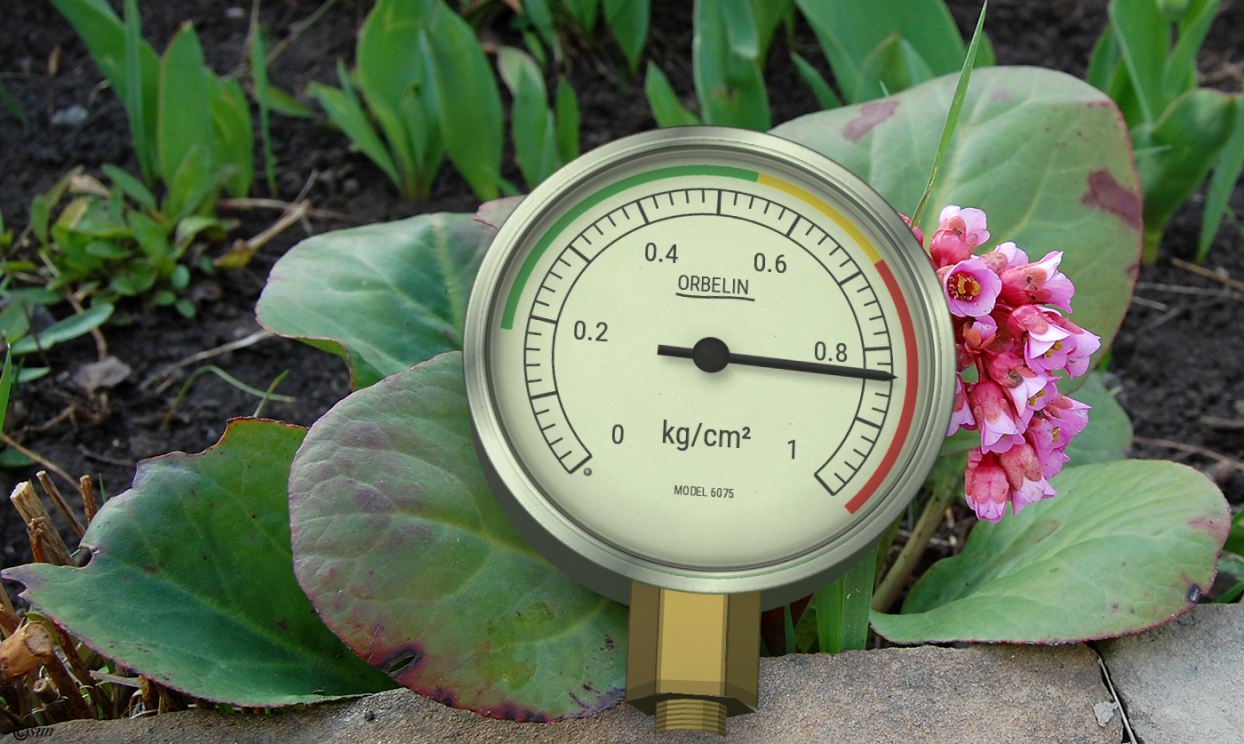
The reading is 0.84 kg/cm²
